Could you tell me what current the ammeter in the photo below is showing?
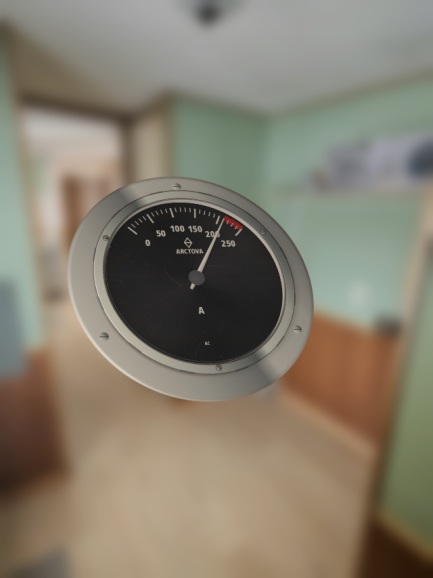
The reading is 210 A
